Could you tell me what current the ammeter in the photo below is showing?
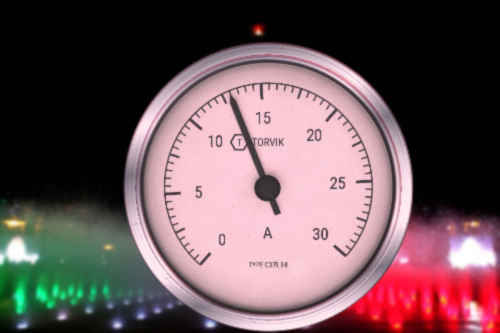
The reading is 13 A
